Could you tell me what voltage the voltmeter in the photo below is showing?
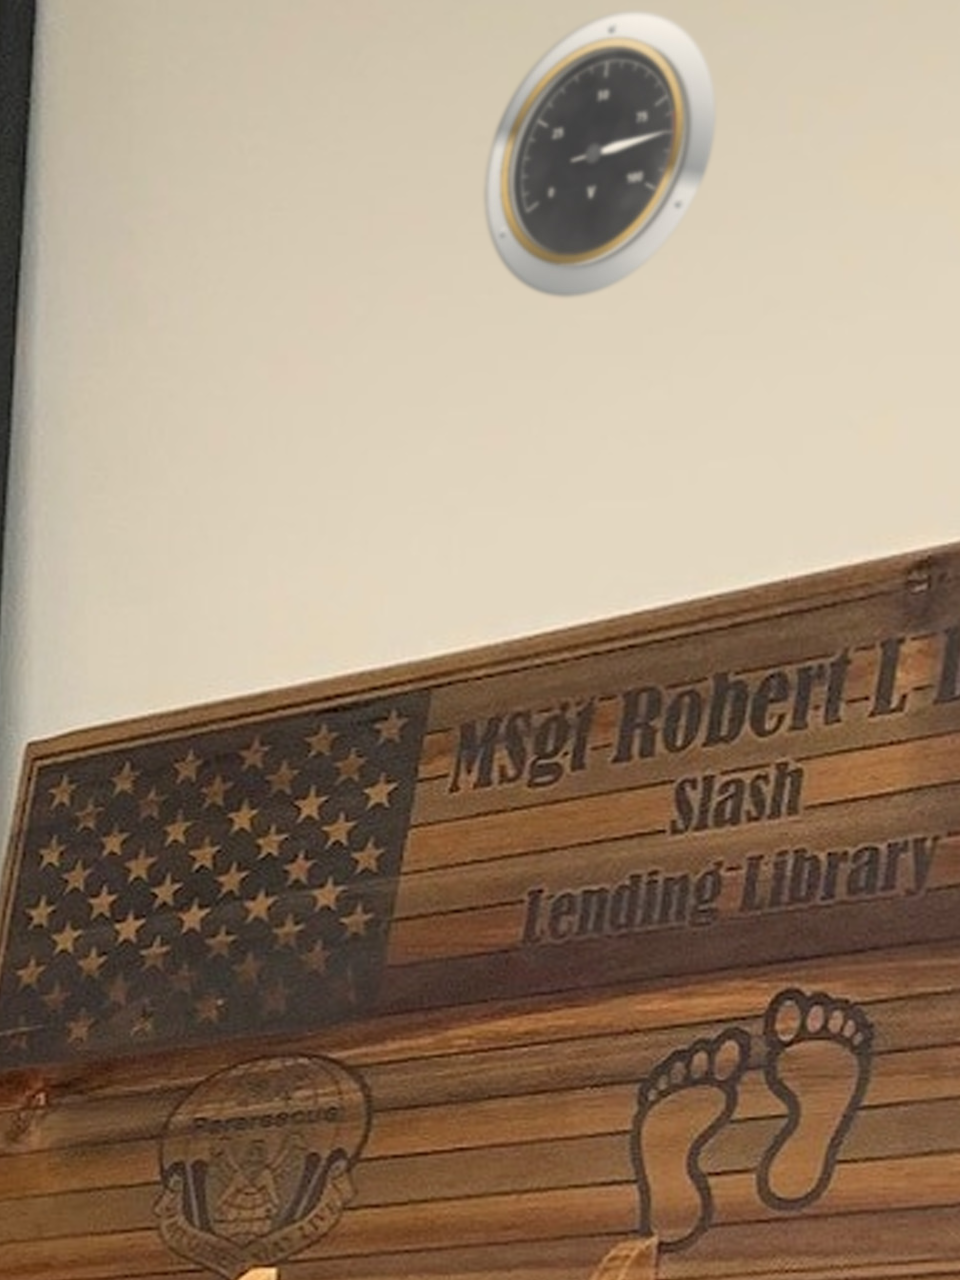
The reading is 85 V
